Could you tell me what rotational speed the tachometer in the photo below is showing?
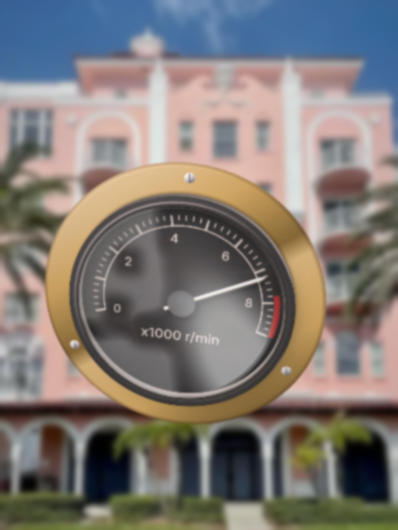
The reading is 7200 rpm
